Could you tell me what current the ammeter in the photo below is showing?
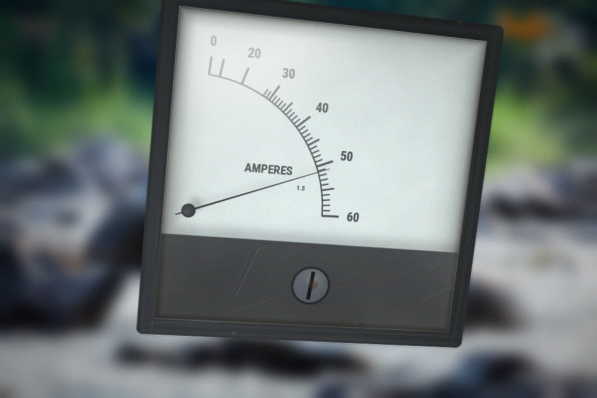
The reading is 51 A
